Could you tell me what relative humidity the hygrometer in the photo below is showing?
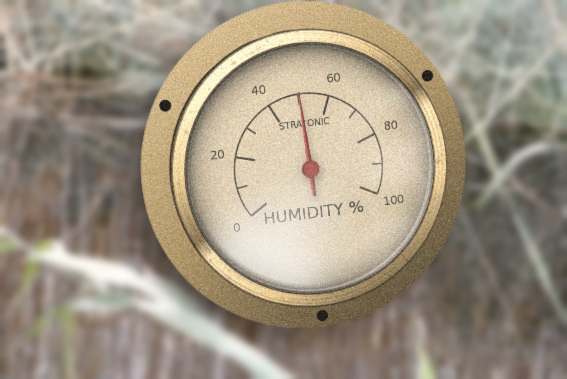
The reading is 50 %
